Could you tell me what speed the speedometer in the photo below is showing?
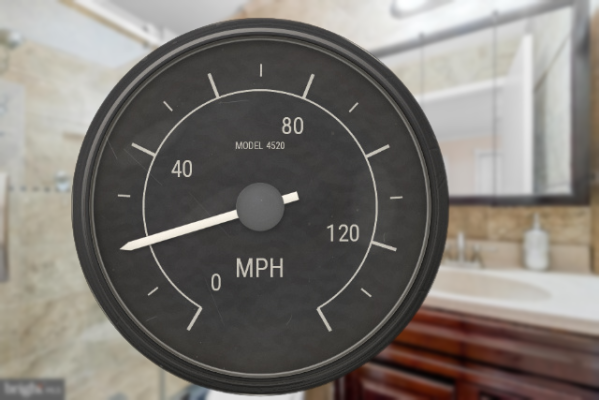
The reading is 20 mph
